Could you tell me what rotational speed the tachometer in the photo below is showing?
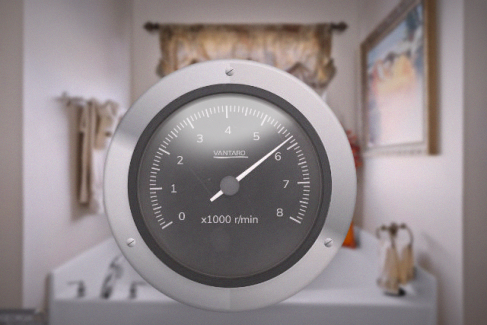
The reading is 5800 rpm
